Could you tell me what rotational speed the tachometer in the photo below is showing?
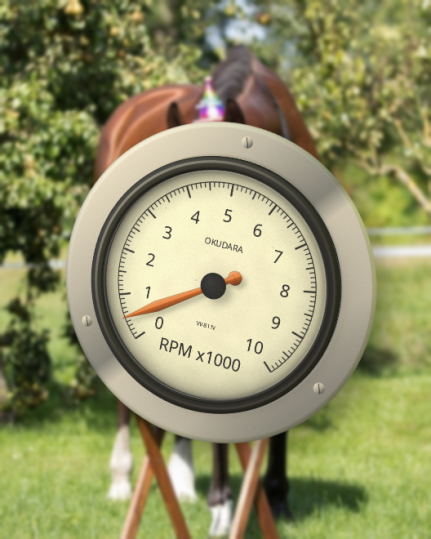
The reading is 500 rpm
